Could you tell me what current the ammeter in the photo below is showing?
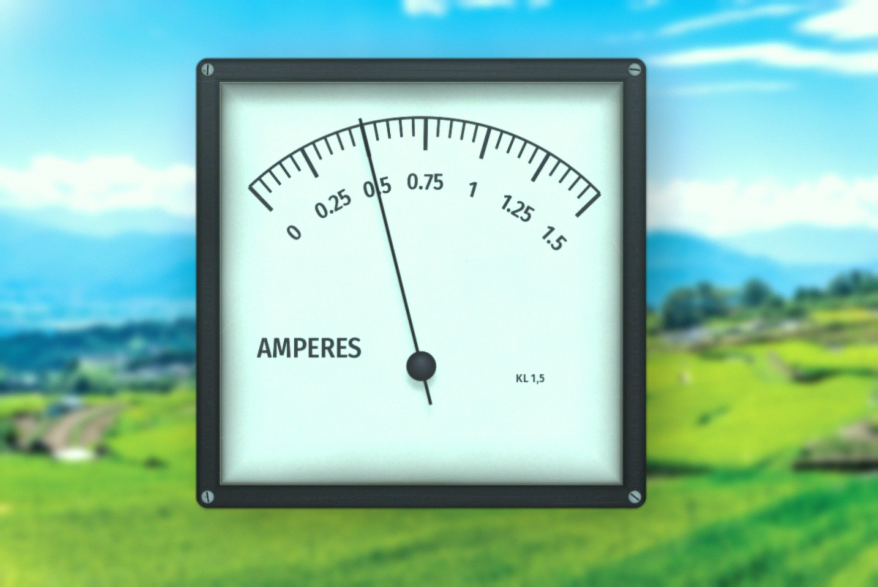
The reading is 0.5 A
